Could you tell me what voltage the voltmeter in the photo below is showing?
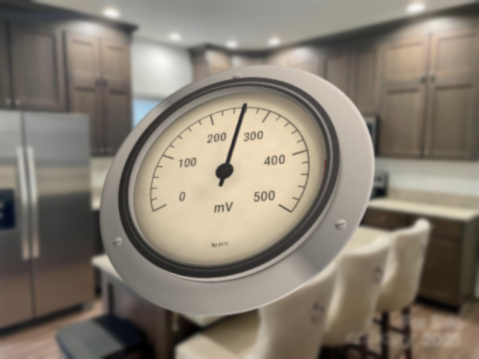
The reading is 260 mV
